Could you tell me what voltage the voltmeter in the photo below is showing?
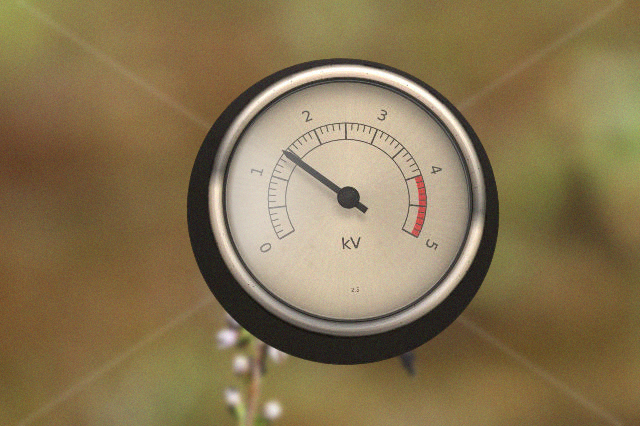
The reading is 1.4 kV
